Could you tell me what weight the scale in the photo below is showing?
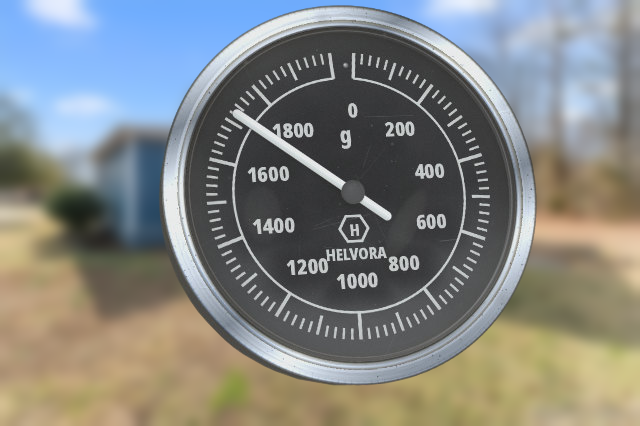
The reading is 1720 g
